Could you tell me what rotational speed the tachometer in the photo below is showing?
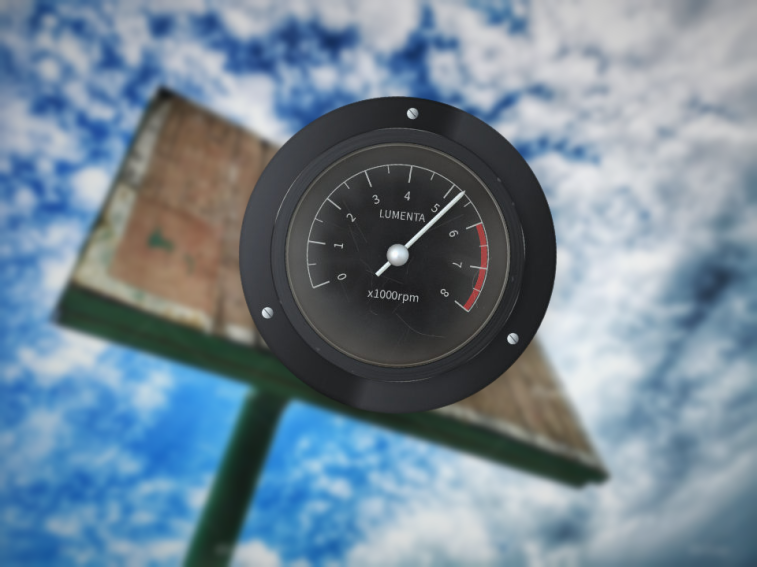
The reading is 5250 rpm
